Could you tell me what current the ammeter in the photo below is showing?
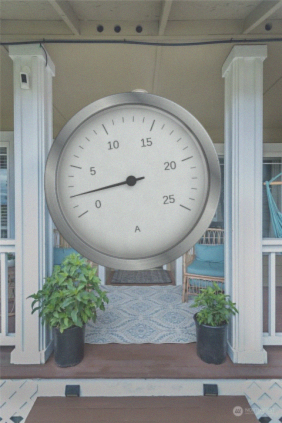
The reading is 2 A
